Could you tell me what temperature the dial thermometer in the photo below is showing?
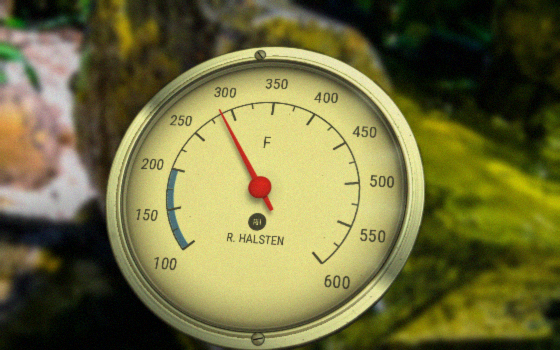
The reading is 287.5 °F
